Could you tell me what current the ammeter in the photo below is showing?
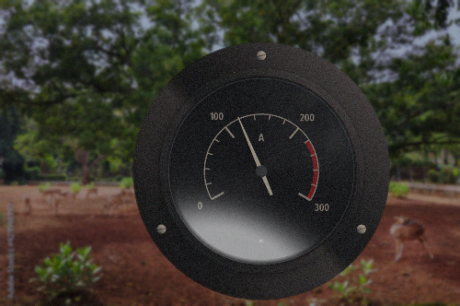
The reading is 120 A
